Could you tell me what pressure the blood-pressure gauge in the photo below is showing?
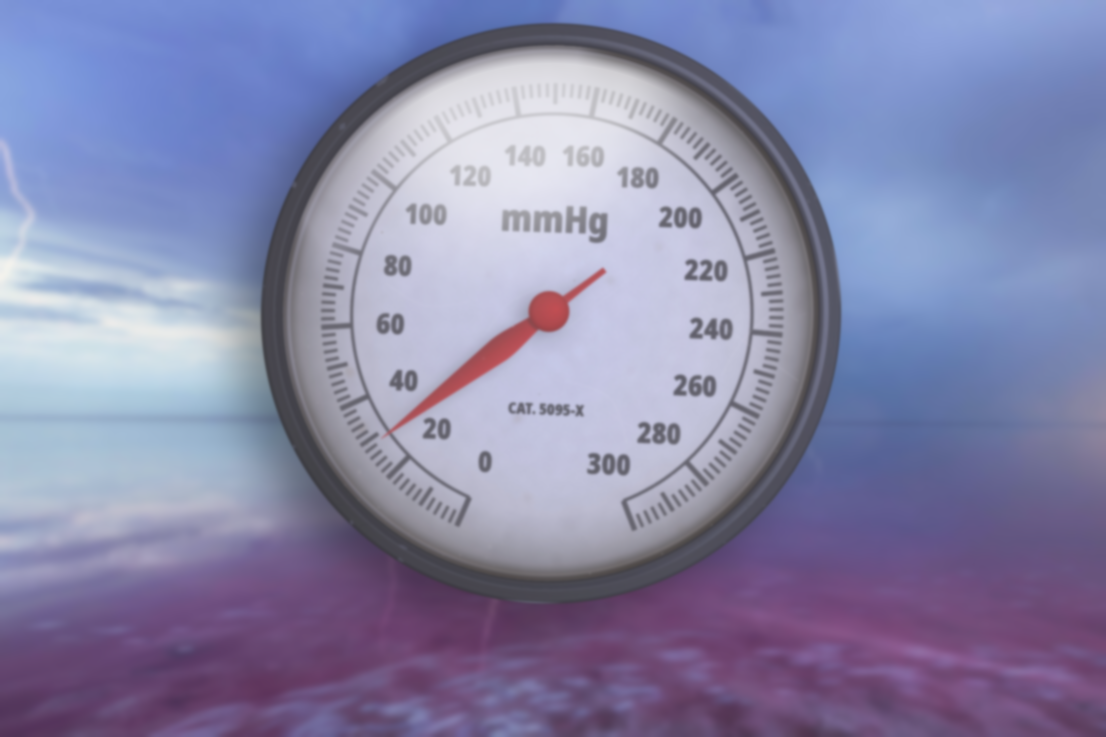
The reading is 28 mmHg
